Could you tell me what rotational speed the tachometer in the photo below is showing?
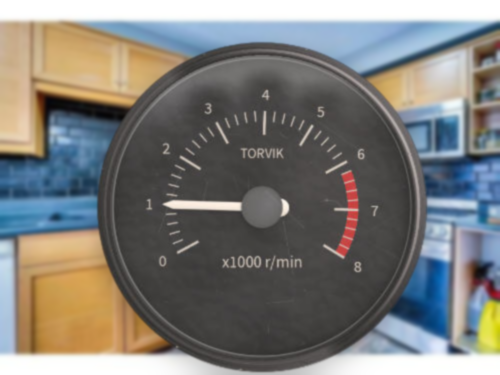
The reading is 1000 rpm
